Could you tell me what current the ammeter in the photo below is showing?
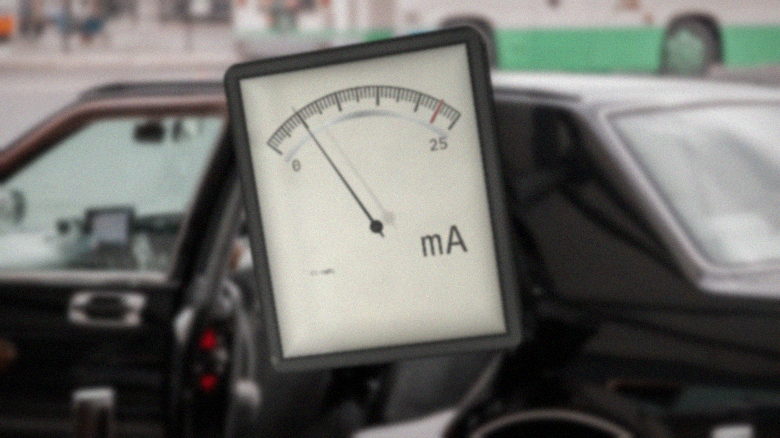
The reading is 5 mA
